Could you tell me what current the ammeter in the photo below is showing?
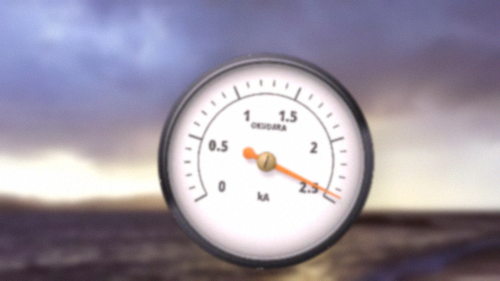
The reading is 2.45 kA
